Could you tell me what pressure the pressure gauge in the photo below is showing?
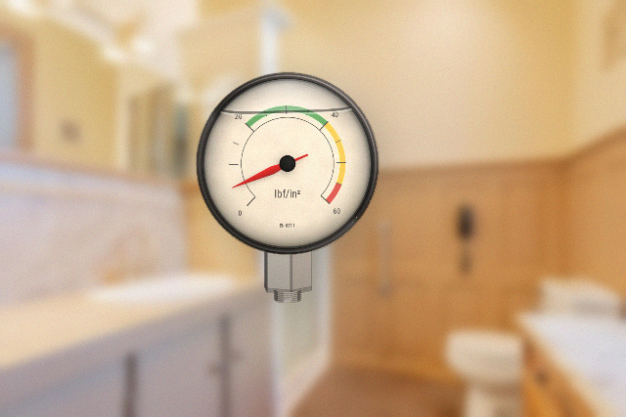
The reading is 5 psi
